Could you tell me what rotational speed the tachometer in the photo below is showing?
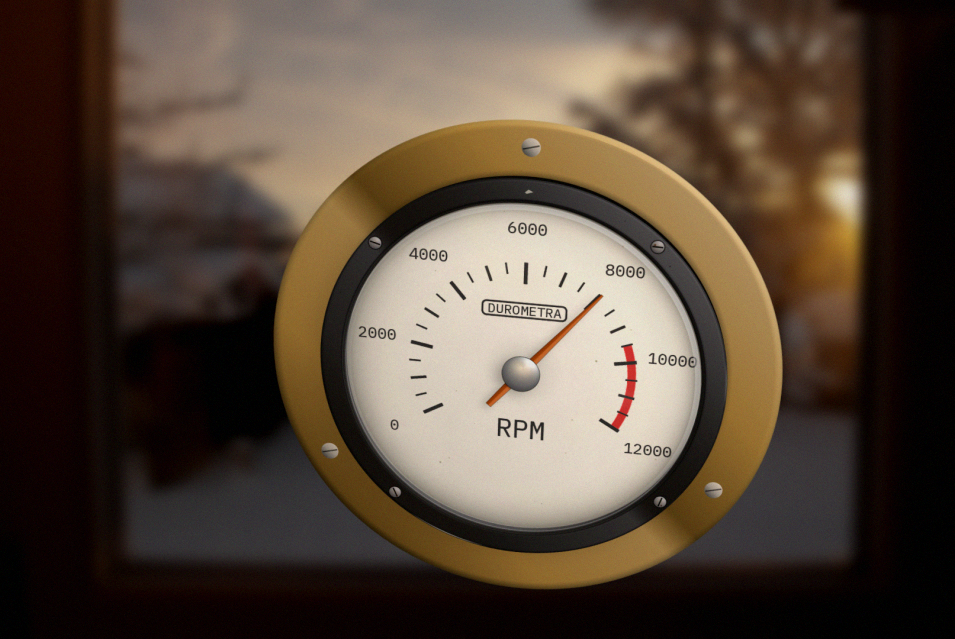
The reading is 8000 rpm
